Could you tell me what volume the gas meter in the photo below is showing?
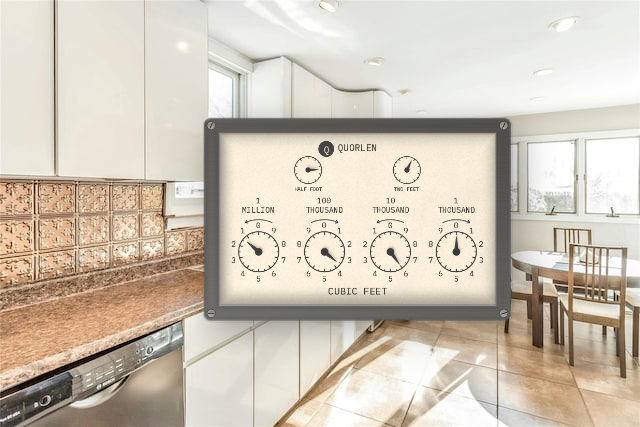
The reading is 136000 ft³
